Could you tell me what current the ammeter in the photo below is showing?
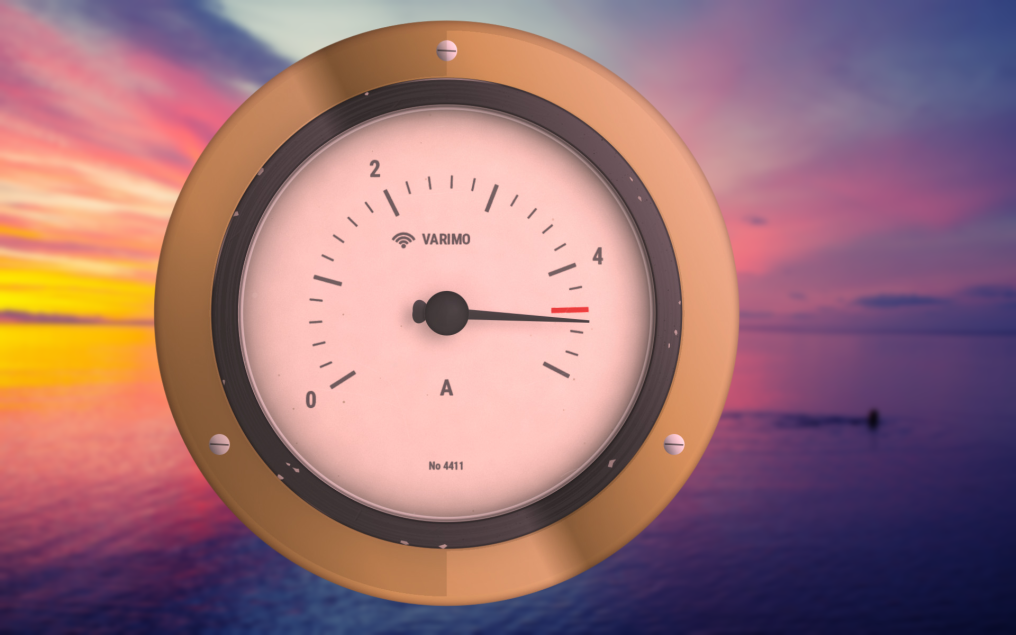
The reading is 4.5 A
